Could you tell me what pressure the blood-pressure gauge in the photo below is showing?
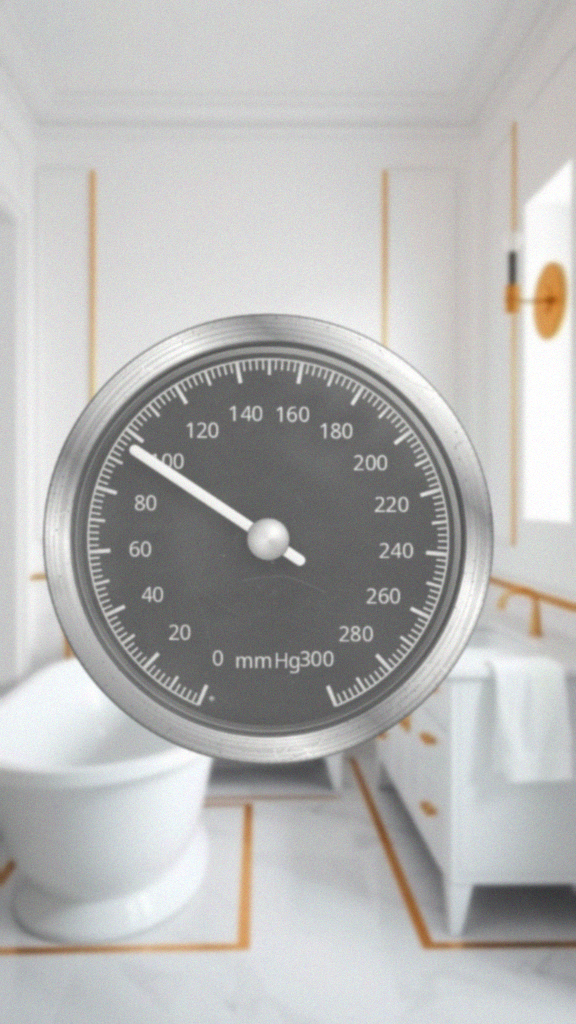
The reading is 96 mmHg
